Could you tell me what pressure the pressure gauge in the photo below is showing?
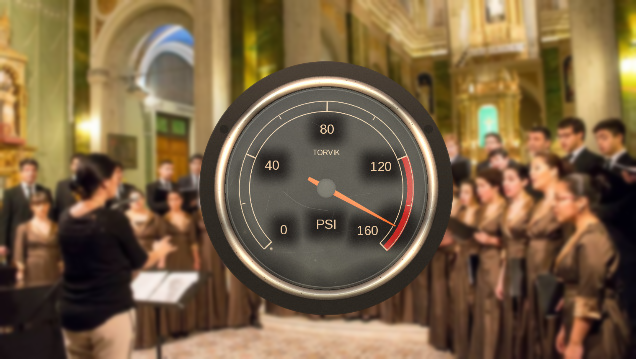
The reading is 150 psi
